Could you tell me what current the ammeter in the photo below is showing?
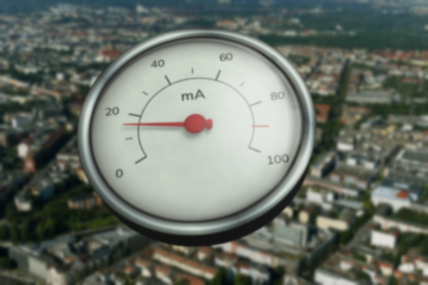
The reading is 15 mA
